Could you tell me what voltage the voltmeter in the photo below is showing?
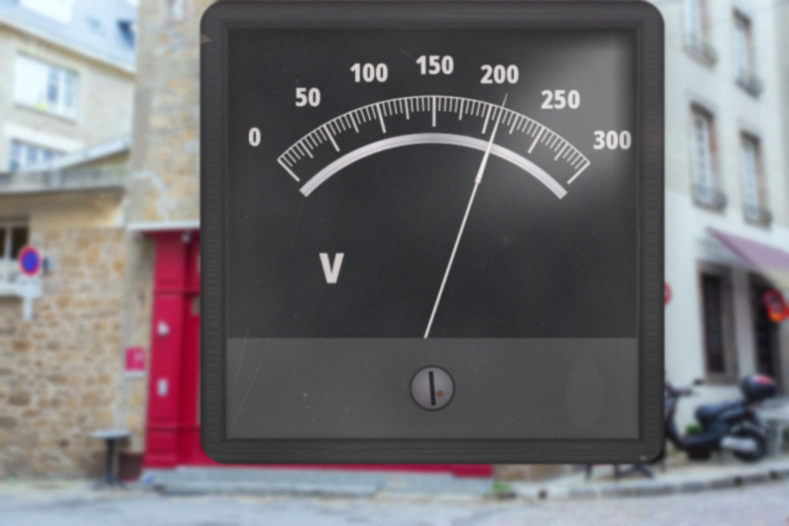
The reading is 210 V
